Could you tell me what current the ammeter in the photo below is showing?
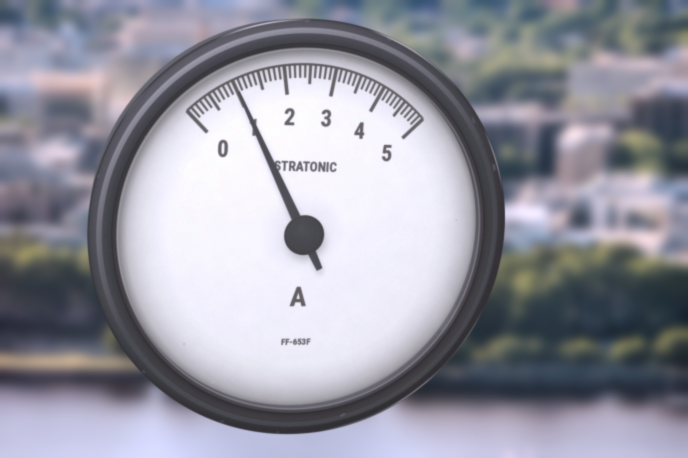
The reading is 1 A
